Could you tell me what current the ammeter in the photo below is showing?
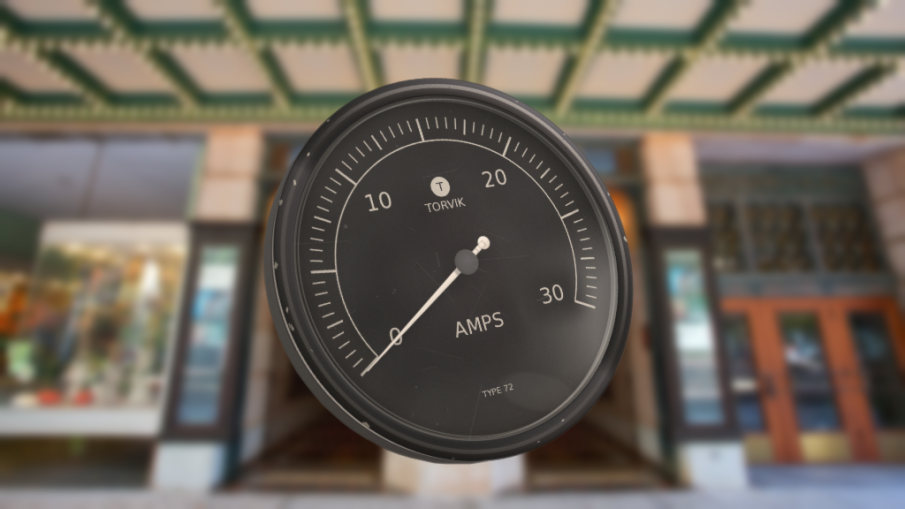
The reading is 0 A
